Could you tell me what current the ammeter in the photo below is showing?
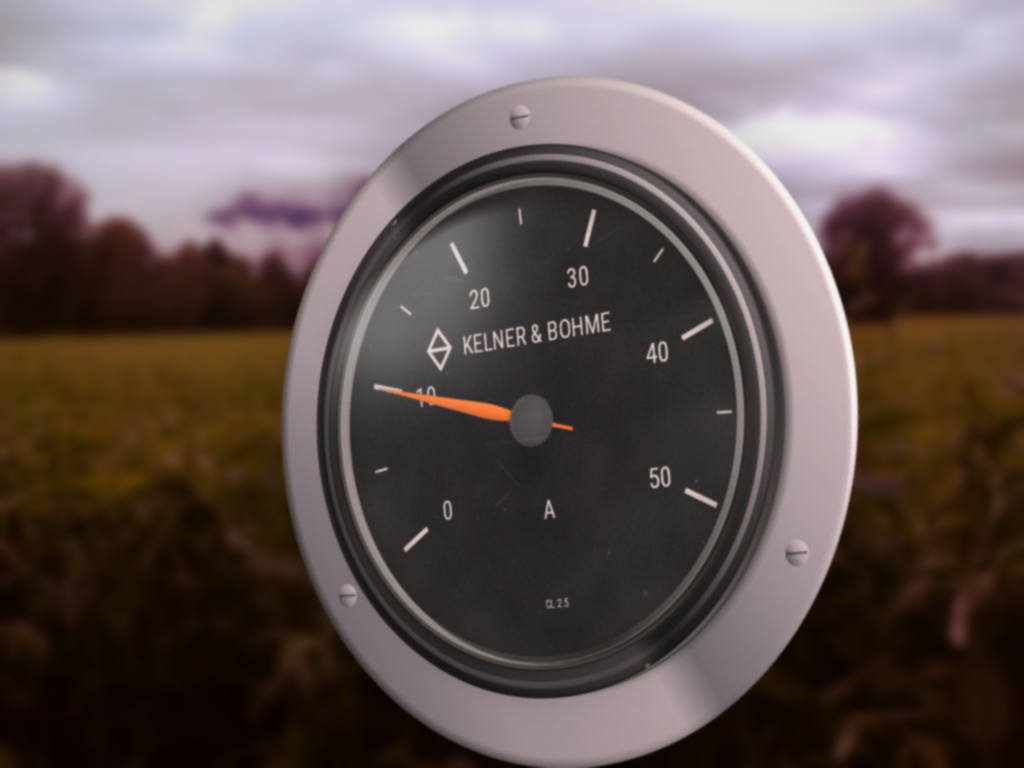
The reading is 10 A
